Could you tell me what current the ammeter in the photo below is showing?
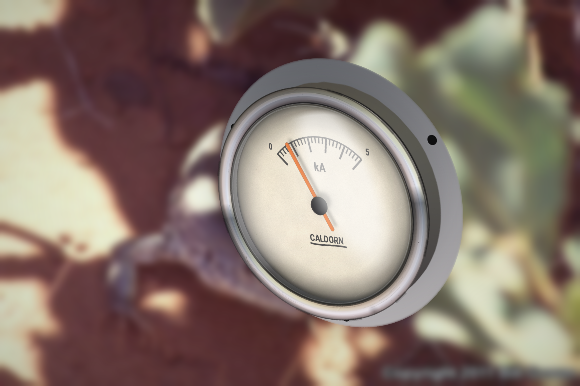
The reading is 1 kA
